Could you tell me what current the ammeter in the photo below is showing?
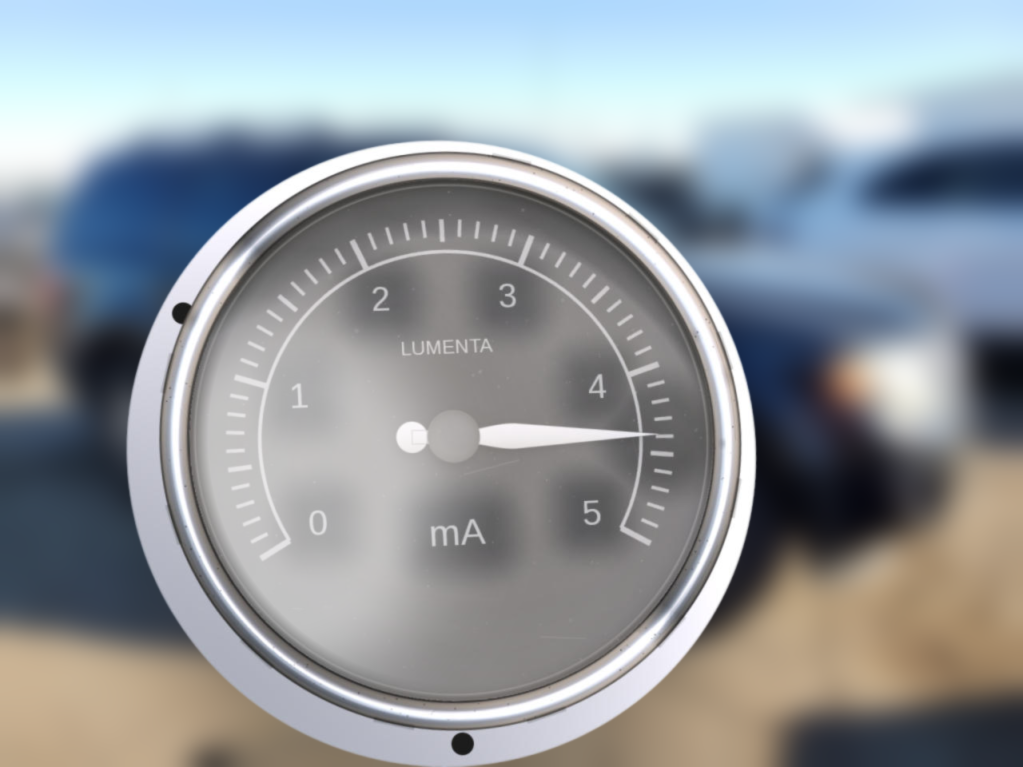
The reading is 4.4 mA
